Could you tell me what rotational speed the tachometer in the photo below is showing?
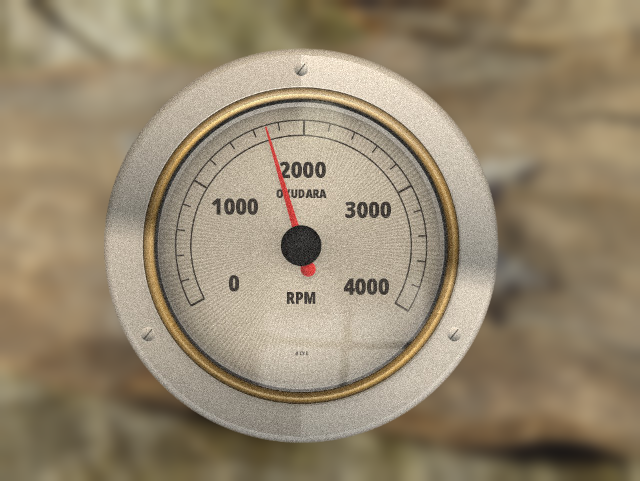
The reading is 1700 rpm
